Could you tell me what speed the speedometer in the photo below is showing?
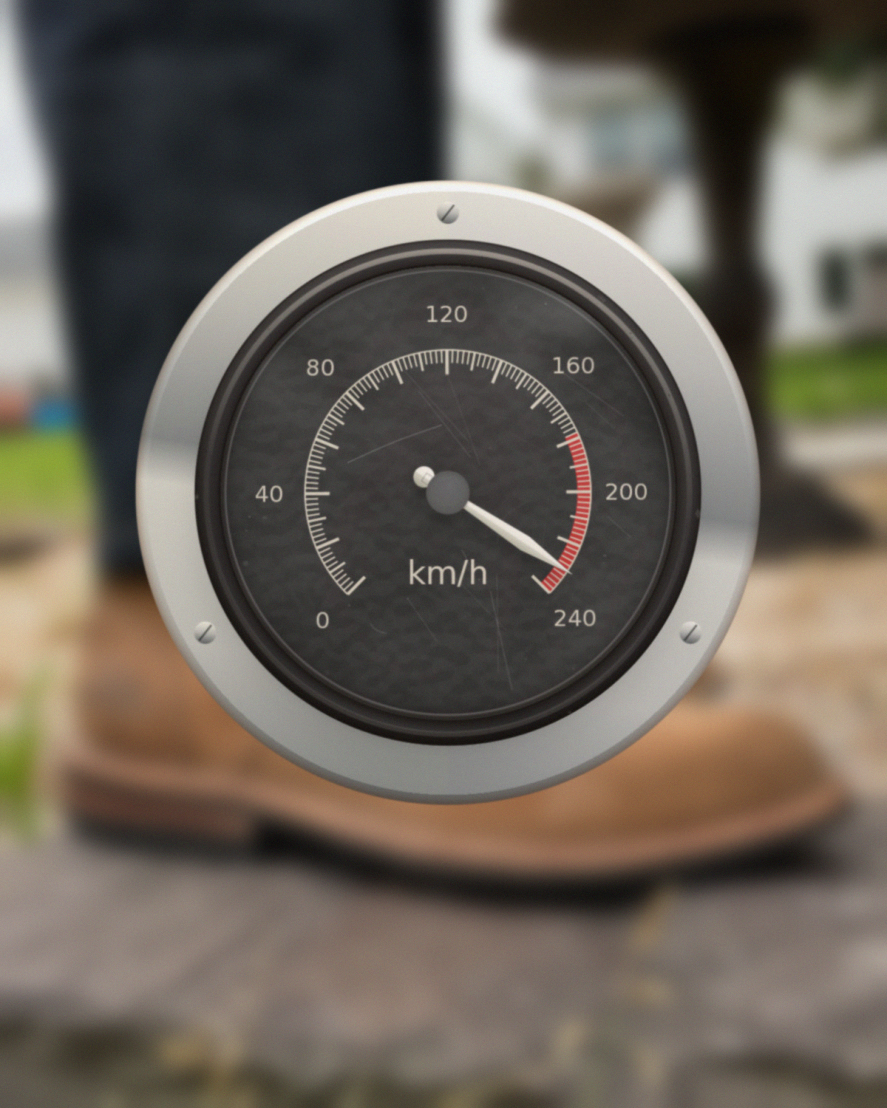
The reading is 230 km/h
